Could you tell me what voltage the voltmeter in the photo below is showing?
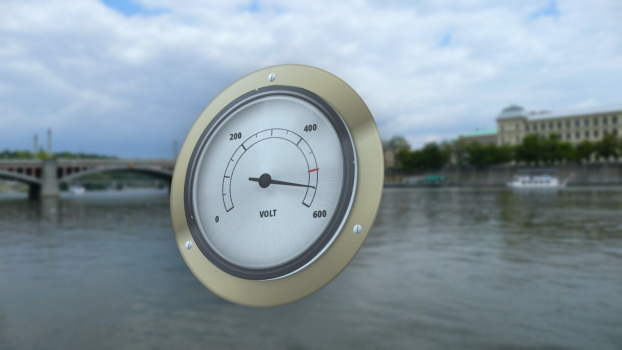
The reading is 550 V
